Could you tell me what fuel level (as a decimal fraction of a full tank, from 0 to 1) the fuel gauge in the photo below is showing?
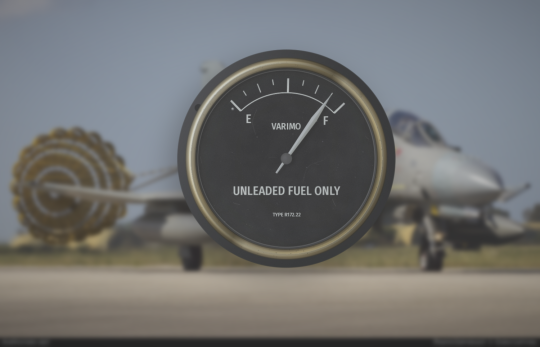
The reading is 0.875
